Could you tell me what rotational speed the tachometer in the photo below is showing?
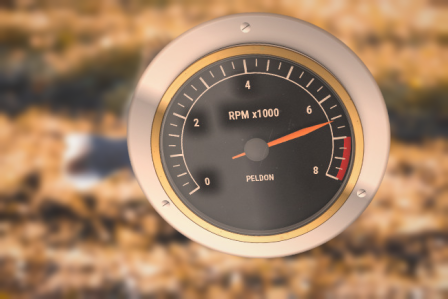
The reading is 6500 rpm
